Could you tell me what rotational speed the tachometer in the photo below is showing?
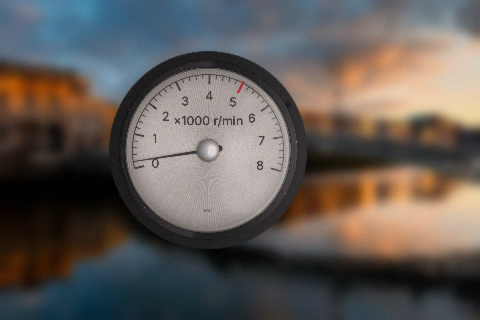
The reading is 200 rpm
